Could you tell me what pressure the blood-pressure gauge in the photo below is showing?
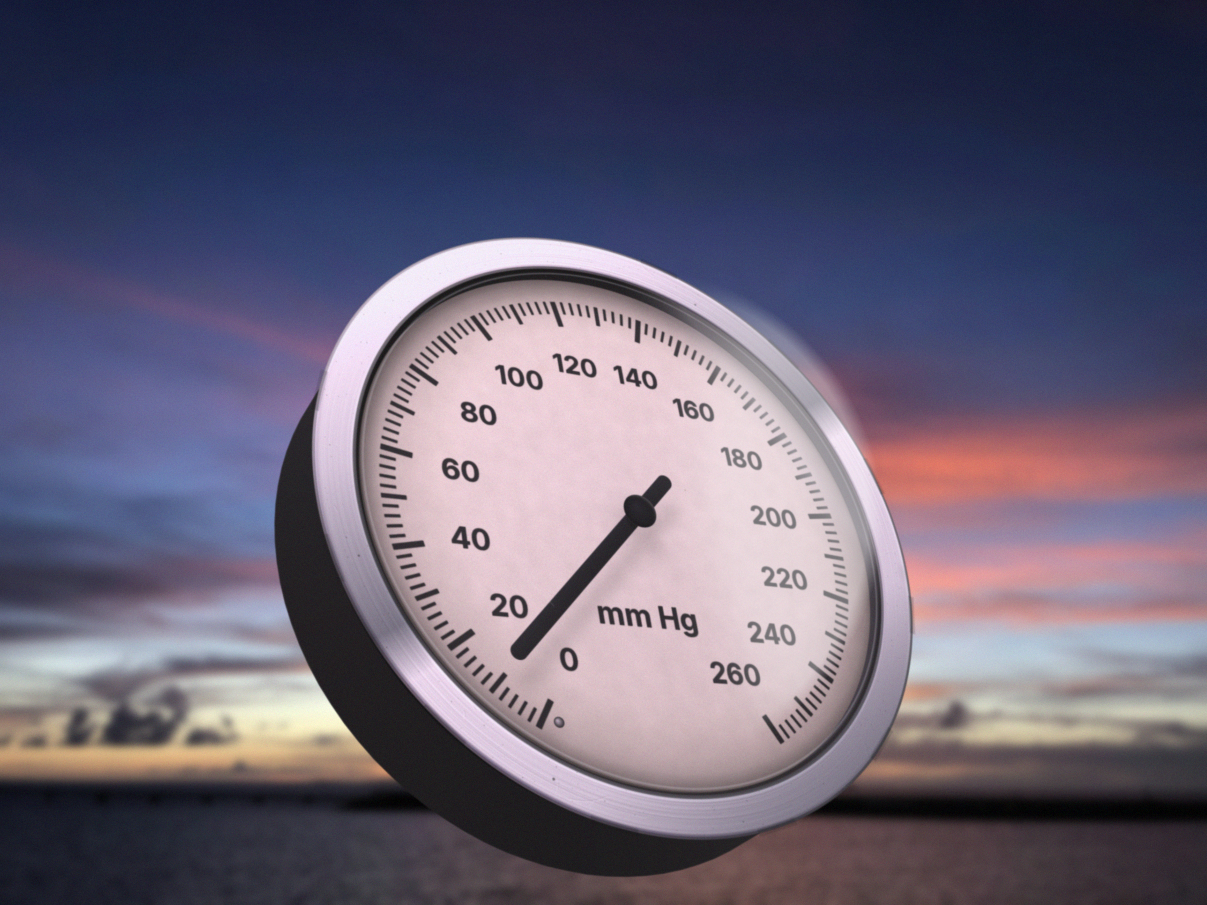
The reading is 11 mmHg
